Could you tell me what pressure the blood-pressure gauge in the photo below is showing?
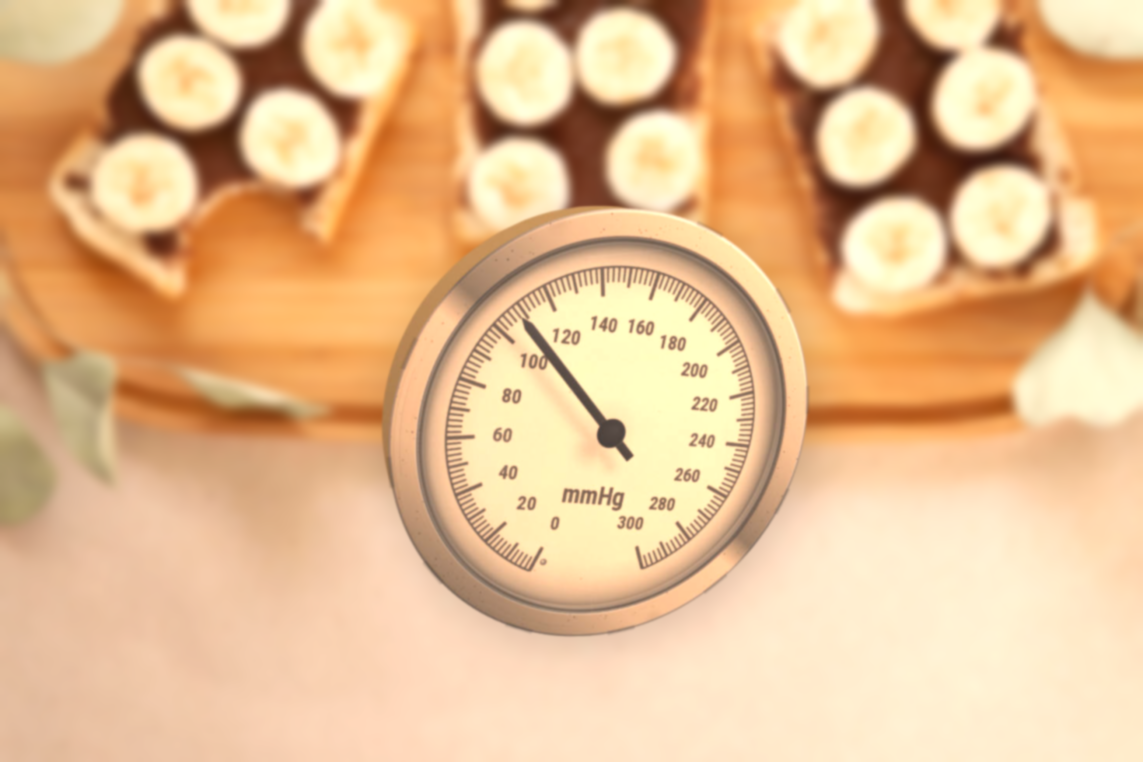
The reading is 108 mmHg
